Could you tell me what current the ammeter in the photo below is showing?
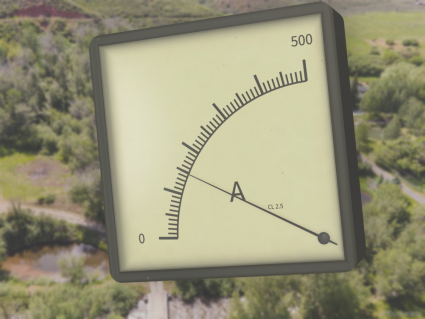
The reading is 150 A
